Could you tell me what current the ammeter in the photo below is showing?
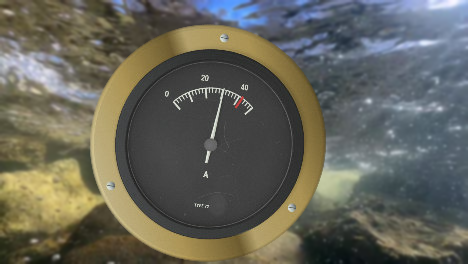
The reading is 30 A
